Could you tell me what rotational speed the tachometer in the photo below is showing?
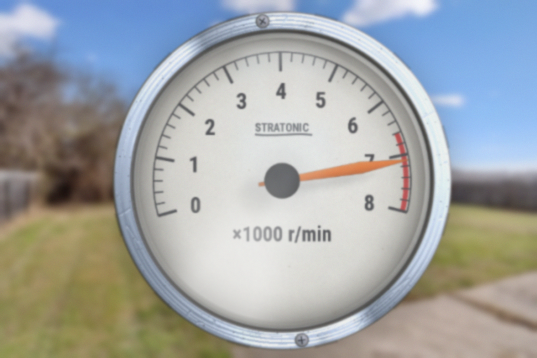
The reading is 7100 rpm
